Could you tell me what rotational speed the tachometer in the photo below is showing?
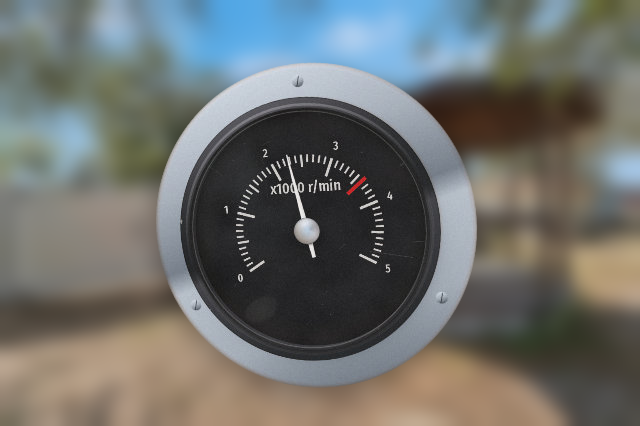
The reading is 2300 rpm
